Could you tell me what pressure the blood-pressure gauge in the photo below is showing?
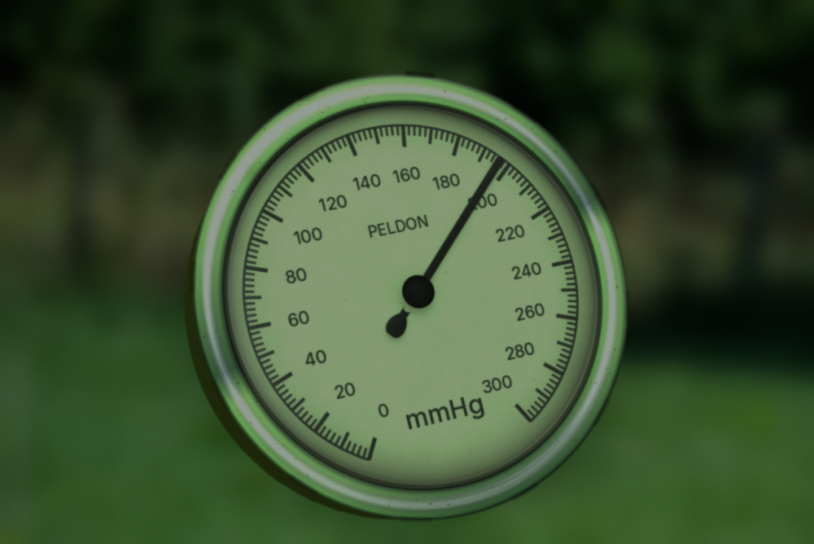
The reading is 196 mmHg
